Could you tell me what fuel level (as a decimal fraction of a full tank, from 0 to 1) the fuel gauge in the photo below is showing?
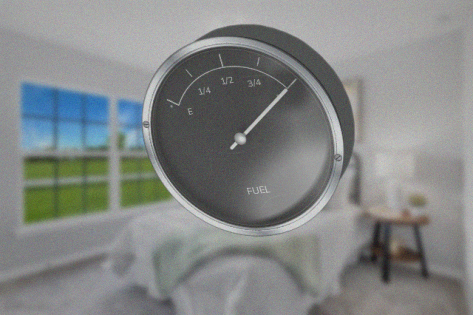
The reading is 1
